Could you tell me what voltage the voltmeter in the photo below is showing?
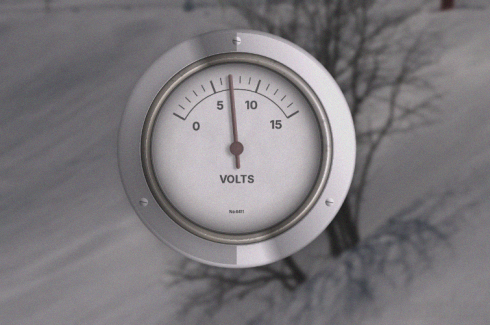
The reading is 7 V
